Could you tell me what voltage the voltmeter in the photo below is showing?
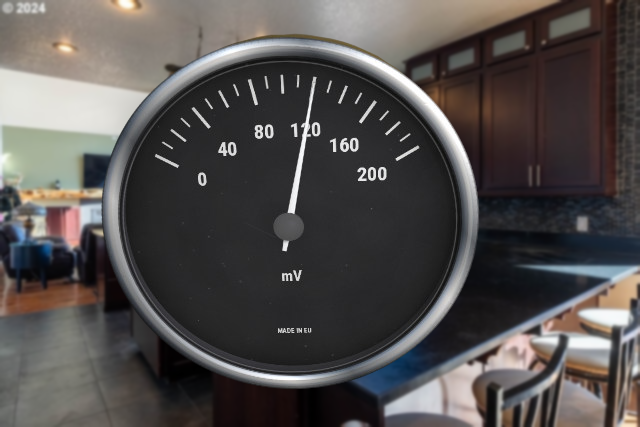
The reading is 120 mV
